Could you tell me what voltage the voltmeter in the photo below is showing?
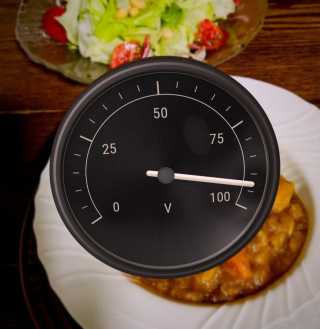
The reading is 92.5 V
